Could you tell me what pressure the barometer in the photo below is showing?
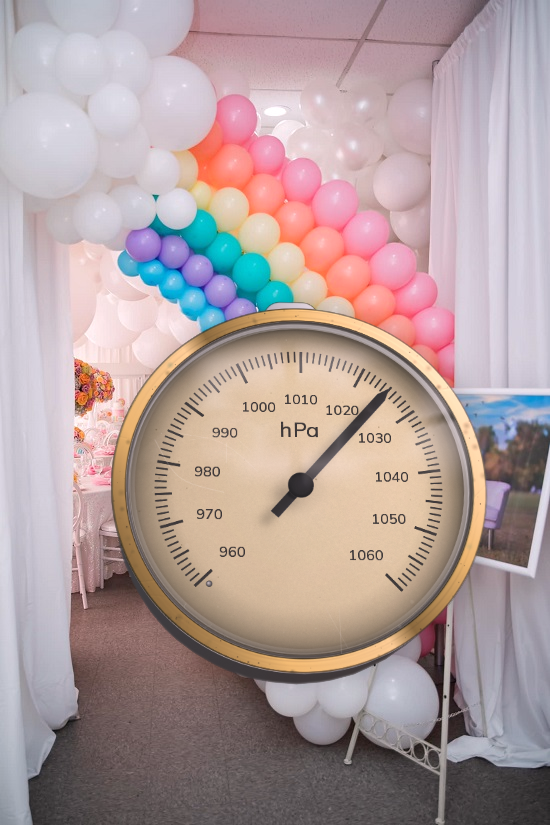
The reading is 1025 hPa
